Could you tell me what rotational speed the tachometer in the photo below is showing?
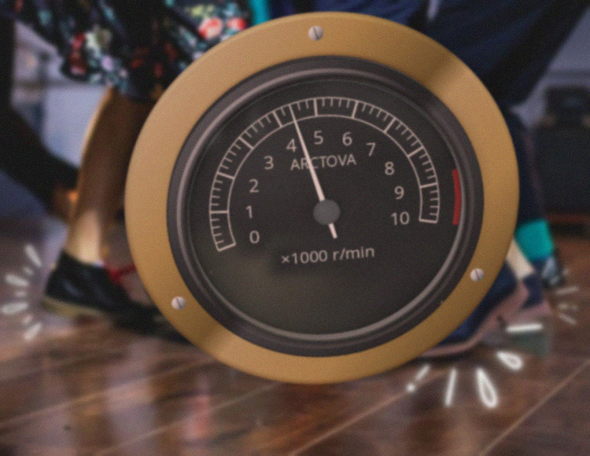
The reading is 4400 rpm
